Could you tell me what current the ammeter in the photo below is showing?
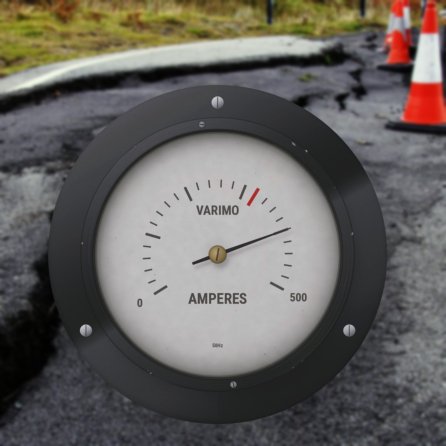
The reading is 400 A
